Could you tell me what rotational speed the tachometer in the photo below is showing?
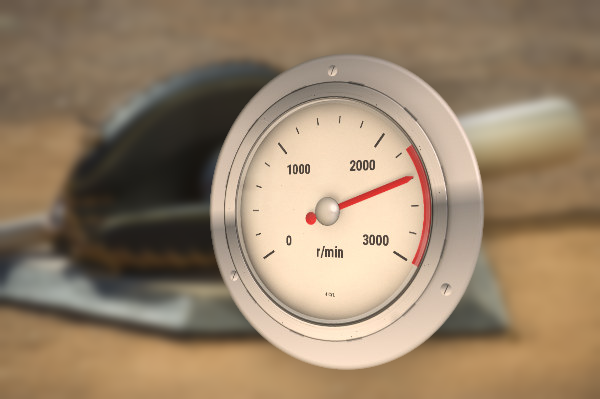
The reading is 2400 rpm
